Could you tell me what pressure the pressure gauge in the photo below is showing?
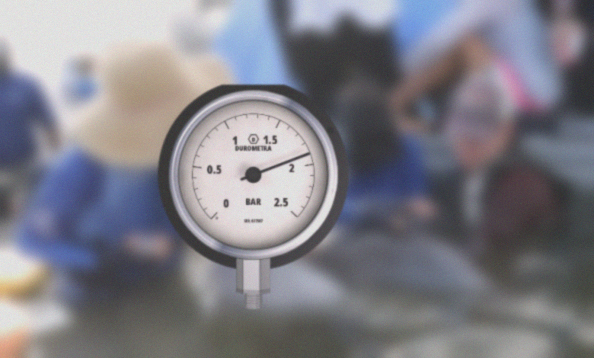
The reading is 1.9 bar
